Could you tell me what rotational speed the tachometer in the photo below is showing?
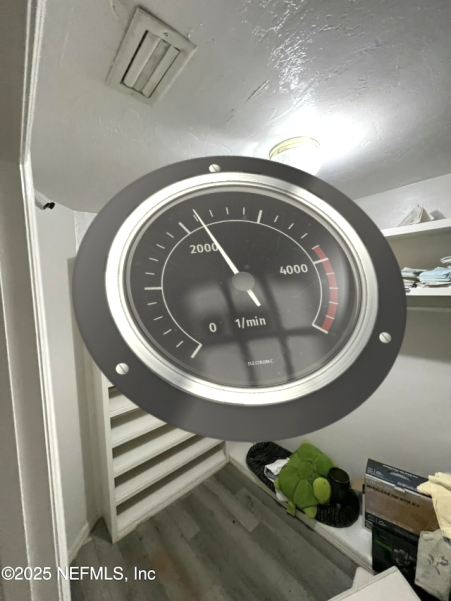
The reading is 2200 rpm
